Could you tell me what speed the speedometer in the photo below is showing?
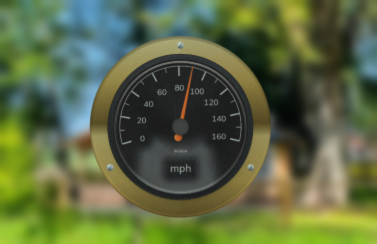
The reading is 90 mph
